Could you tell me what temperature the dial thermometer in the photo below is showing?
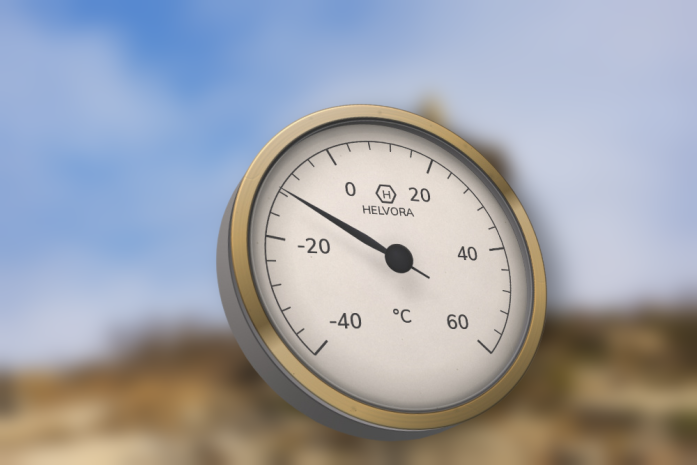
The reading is -12 °C
